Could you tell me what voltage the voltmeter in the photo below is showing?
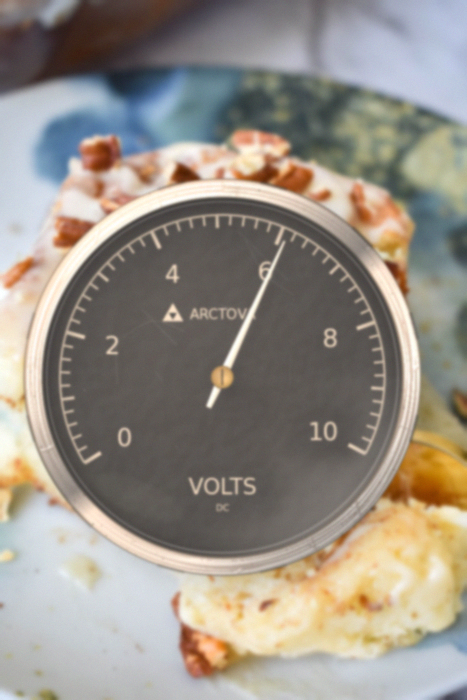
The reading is 6.1 V
